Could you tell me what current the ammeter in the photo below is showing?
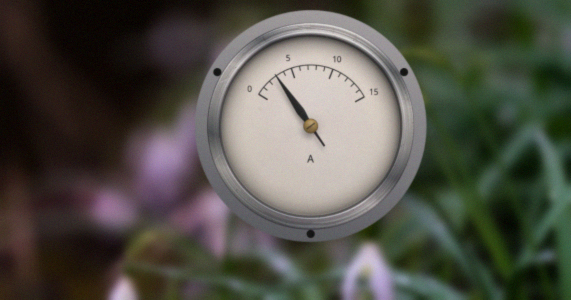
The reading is 3 A
